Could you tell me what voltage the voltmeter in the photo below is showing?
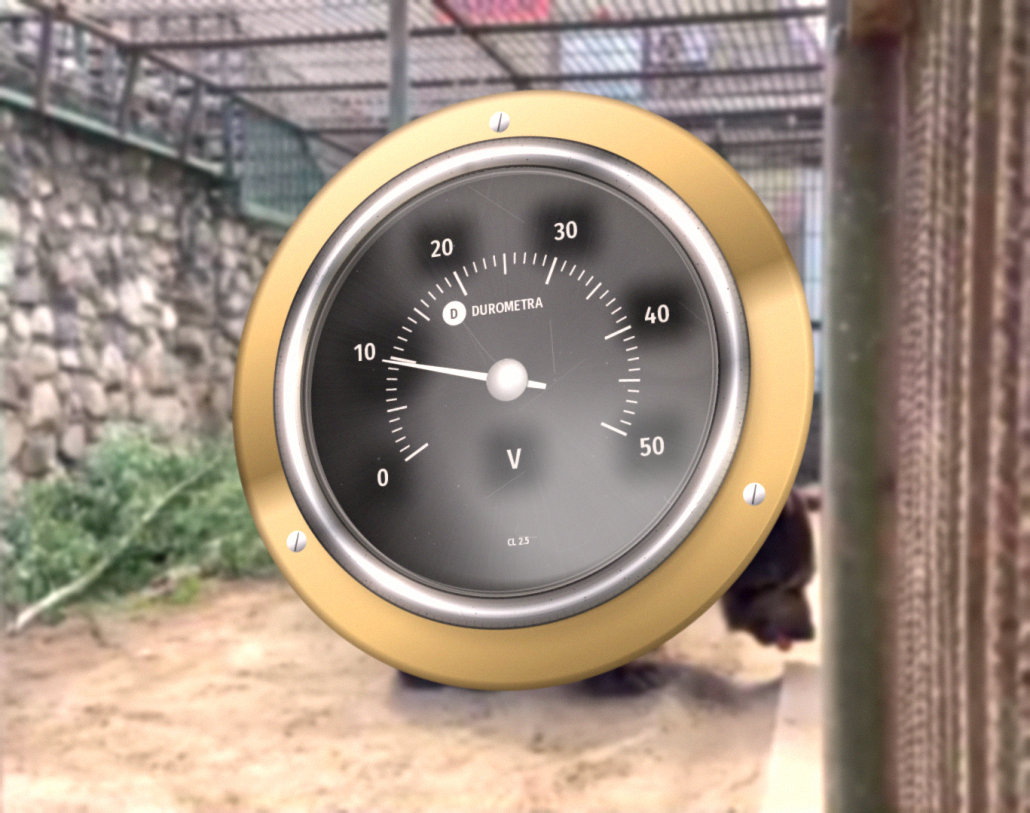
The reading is 9.5 V
